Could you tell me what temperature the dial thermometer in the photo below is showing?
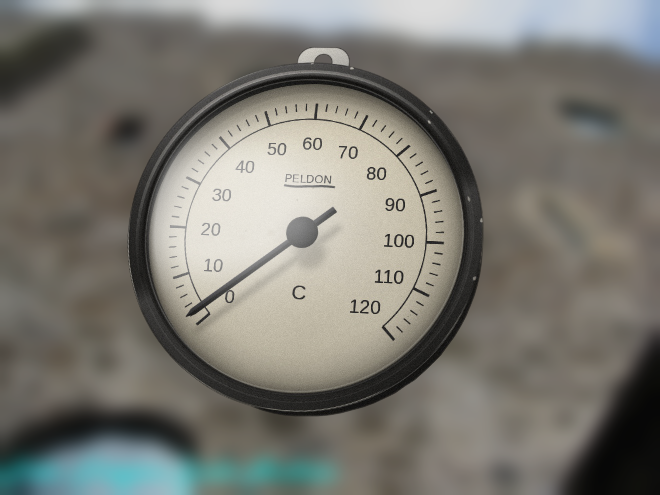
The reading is 2 °C
